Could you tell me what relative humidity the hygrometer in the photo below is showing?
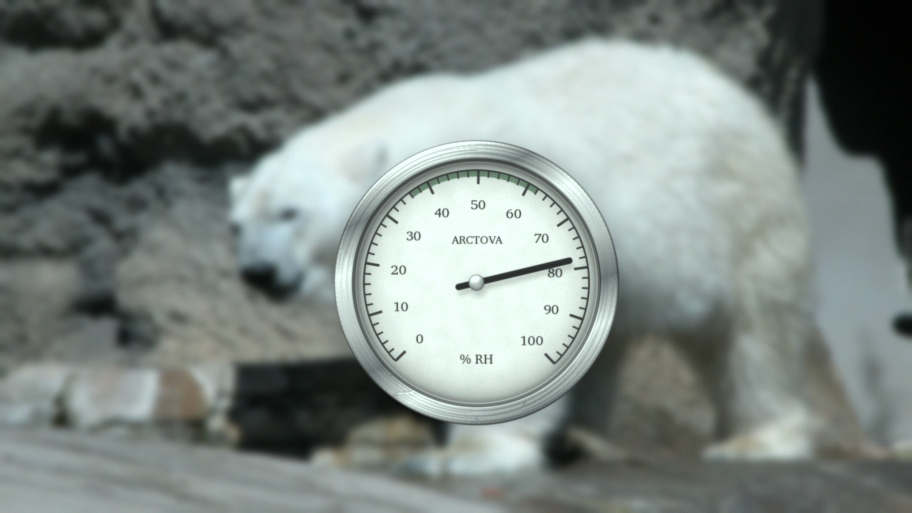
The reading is 78 %
